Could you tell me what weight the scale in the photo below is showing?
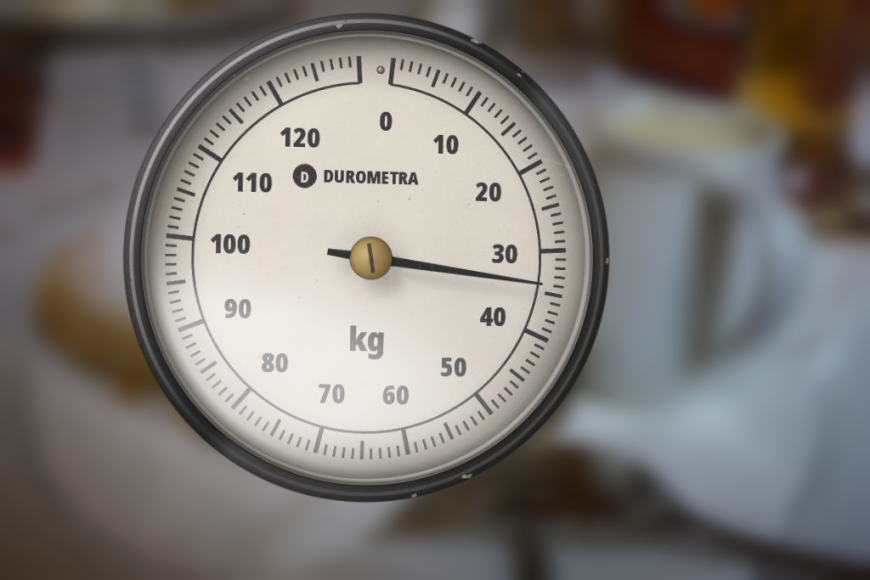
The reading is 34 kg
